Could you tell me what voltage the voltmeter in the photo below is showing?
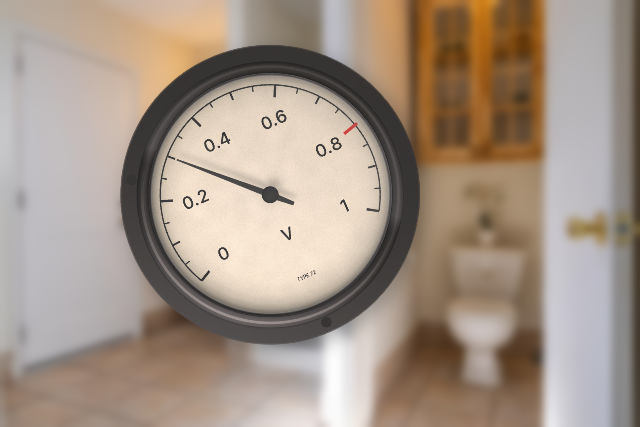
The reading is 0.3 V
